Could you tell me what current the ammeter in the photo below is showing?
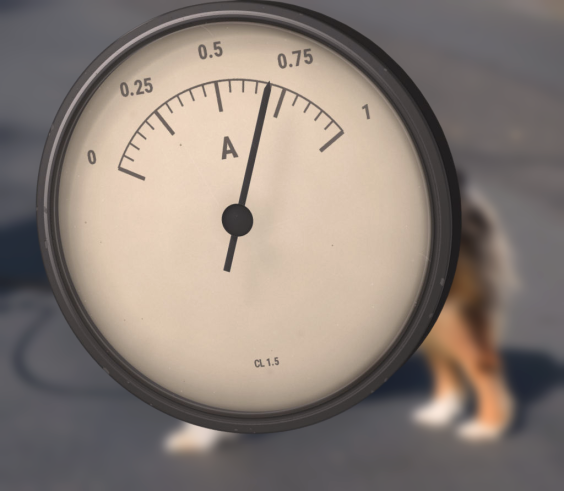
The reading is 0.7 A
